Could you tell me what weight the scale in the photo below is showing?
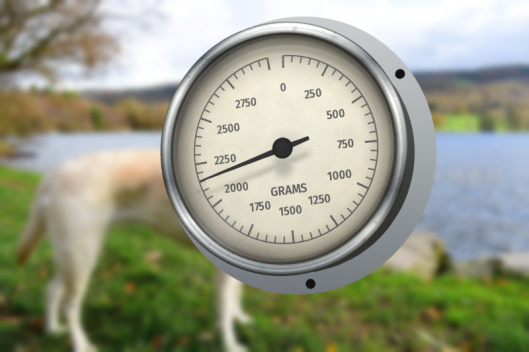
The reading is 2150 g
